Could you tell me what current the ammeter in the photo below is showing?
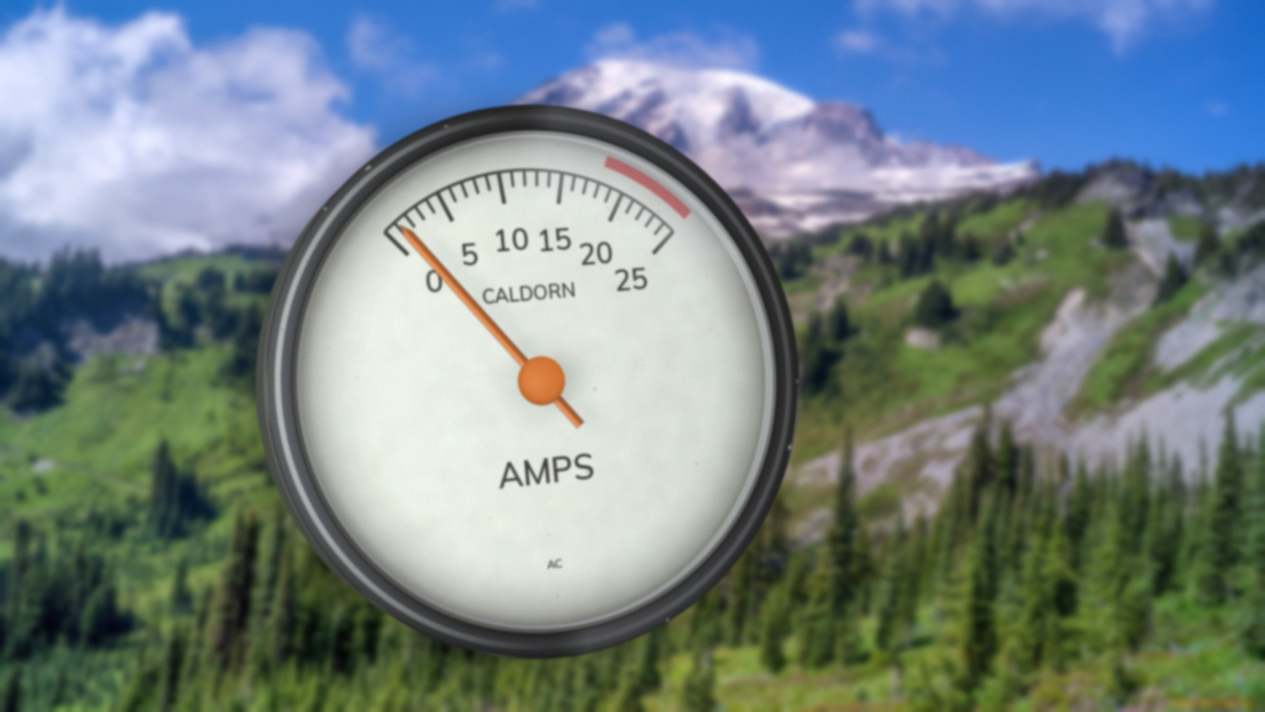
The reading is 1 A
